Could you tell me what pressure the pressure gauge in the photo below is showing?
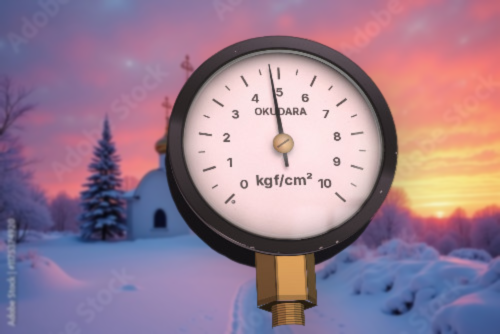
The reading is 4.75 kg/cm²
